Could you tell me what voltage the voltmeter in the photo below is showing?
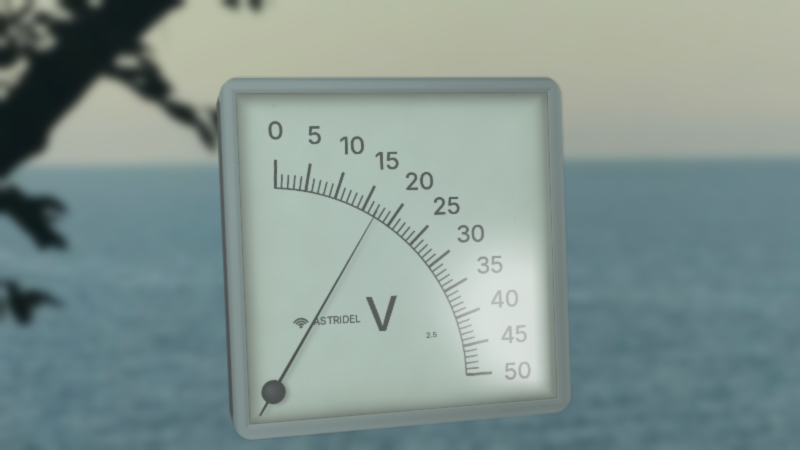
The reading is 17 V
